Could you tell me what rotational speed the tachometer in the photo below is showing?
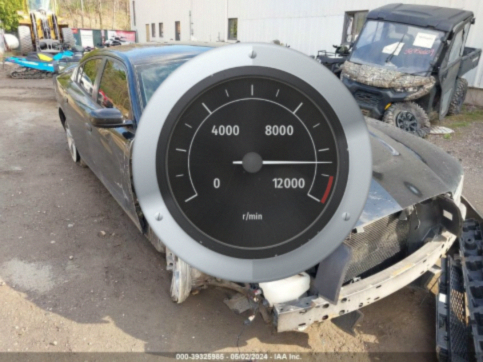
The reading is 10500 rpm
